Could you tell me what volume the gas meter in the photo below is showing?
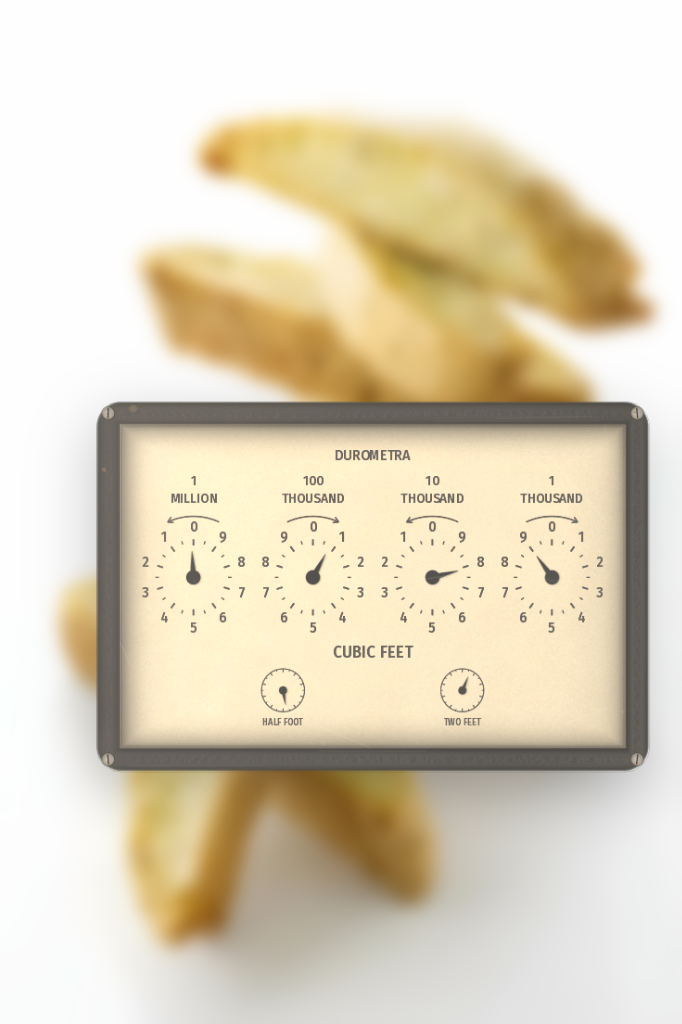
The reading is 7900 ft³
